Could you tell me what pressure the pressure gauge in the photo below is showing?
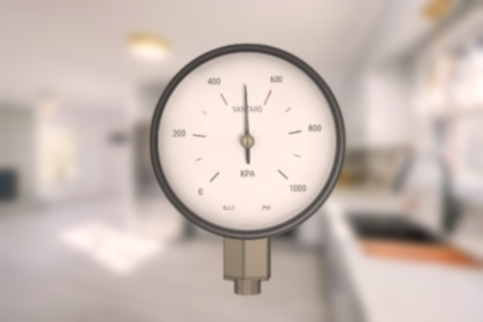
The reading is 500 kPa
